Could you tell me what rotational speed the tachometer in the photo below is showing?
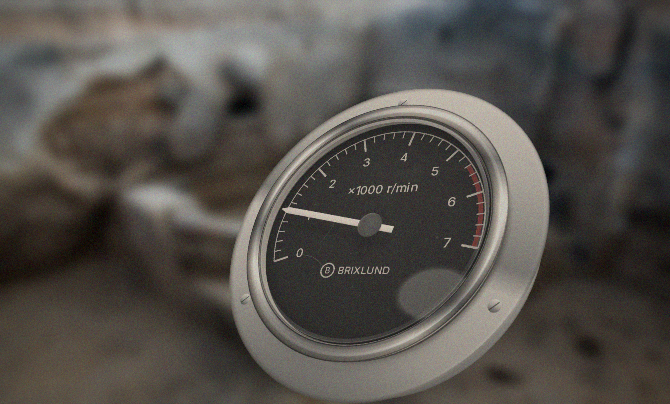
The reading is 1000 rpm
